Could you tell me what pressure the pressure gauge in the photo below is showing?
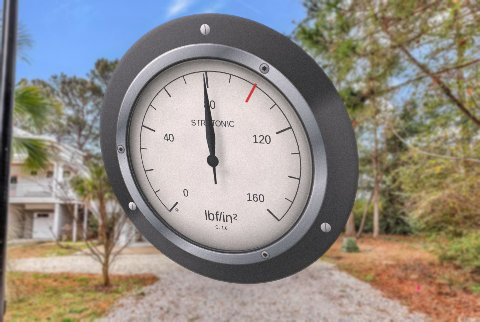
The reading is 80 psi
